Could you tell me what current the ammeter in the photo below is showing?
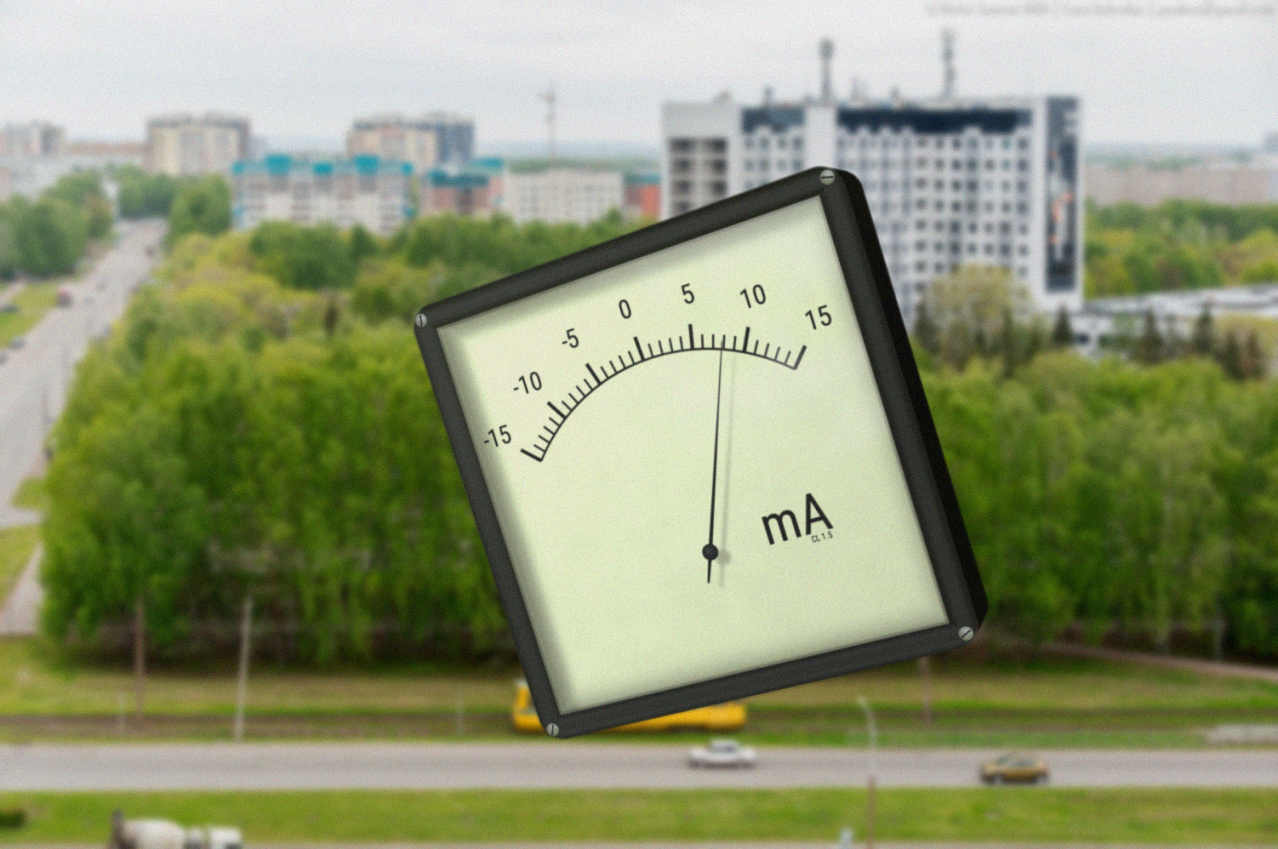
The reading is 8 mA
